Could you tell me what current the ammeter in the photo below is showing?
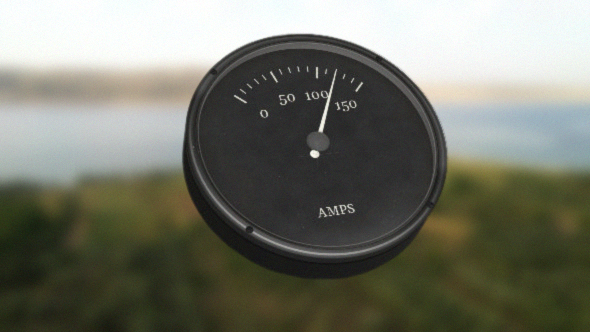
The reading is 120 A
